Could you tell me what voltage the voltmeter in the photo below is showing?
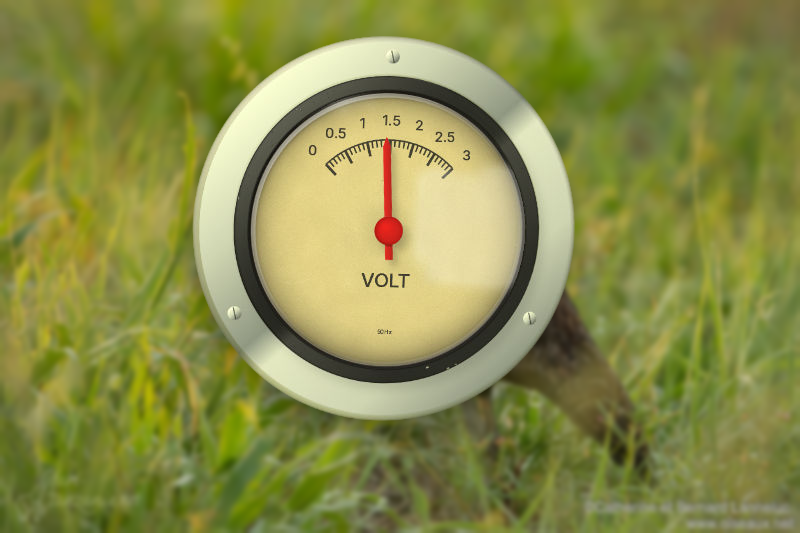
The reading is 1.4 V
